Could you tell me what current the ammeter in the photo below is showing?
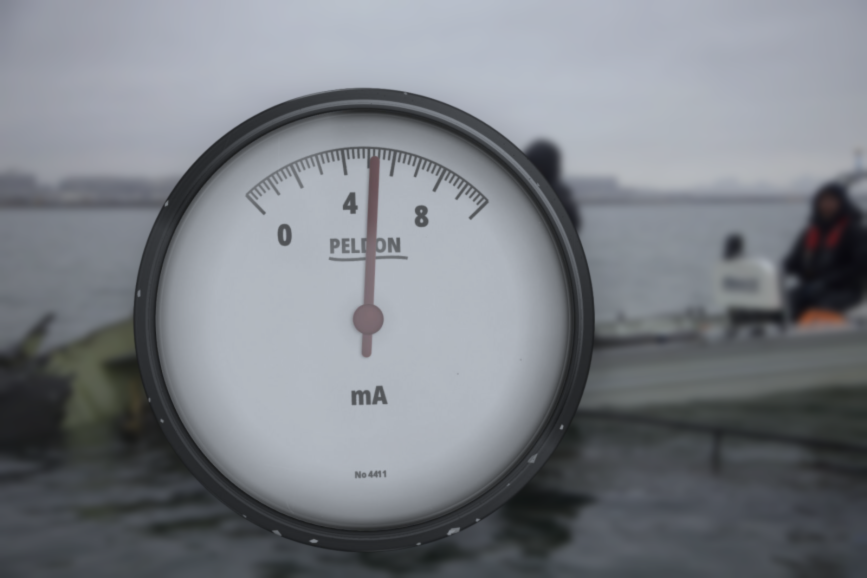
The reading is 5.2 mA
